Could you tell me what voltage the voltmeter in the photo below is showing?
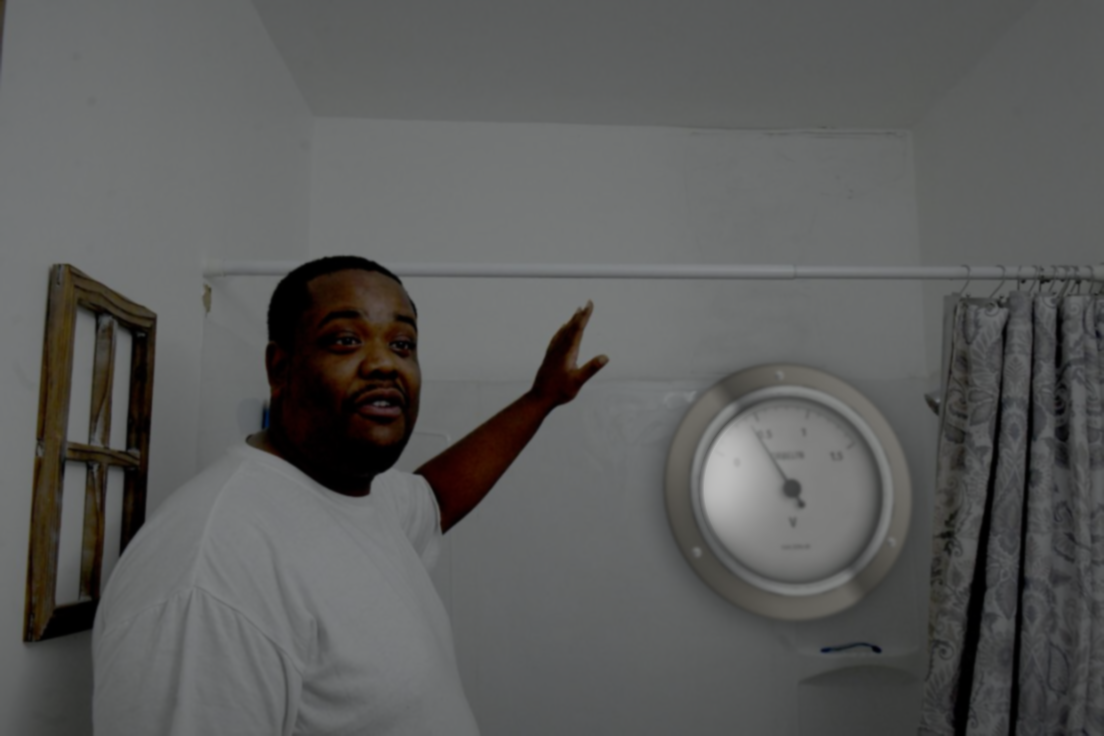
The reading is 0.4 V
